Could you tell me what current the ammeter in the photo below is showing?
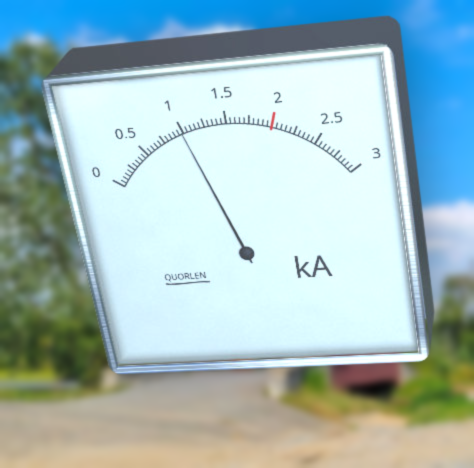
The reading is 1 kA
